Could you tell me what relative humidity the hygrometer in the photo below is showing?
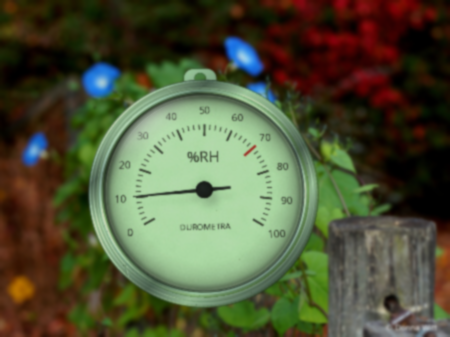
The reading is 10 %
